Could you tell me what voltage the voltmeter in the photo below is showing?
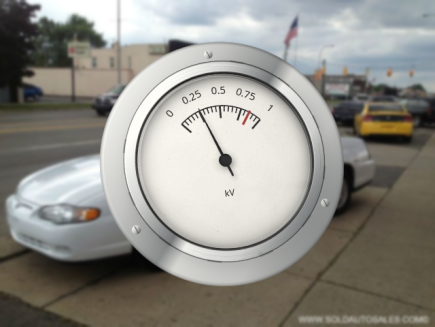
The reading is 0.25 kV
